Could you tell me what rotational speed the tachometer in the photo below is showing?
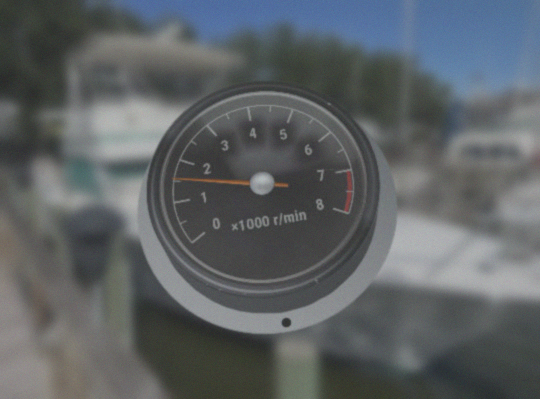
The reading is 1500 rpm
